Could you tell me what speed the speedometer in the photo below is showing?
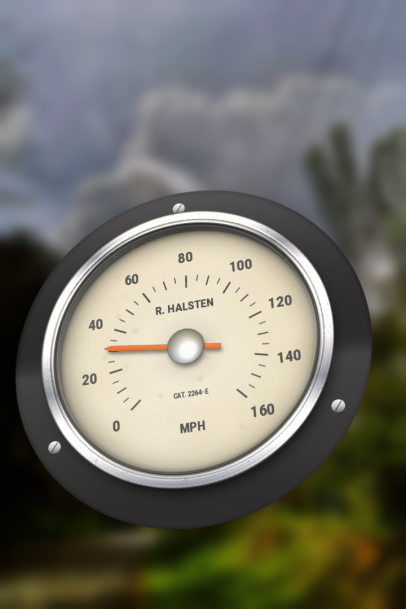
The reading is 30 mph
